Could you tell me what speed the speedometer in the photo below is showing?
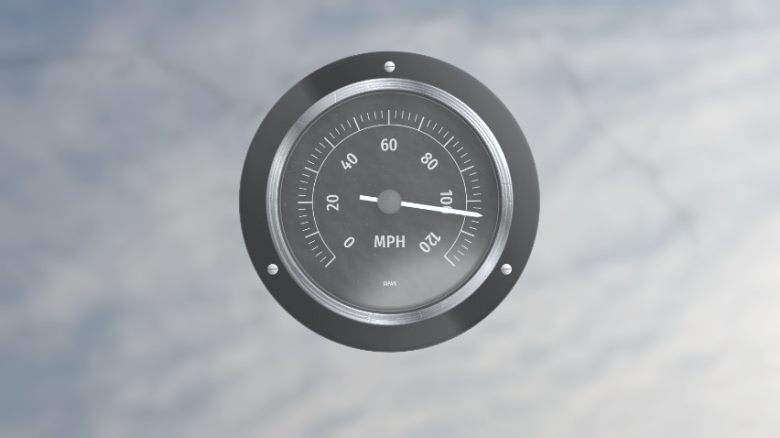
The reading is 104 mph
